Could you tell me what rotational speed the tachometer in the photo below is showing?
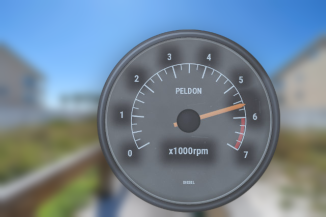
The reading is 5625 rpm
